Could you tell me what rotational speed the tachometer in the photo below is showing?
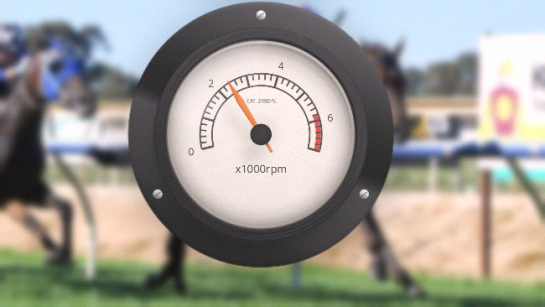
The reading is 2400 rpm
